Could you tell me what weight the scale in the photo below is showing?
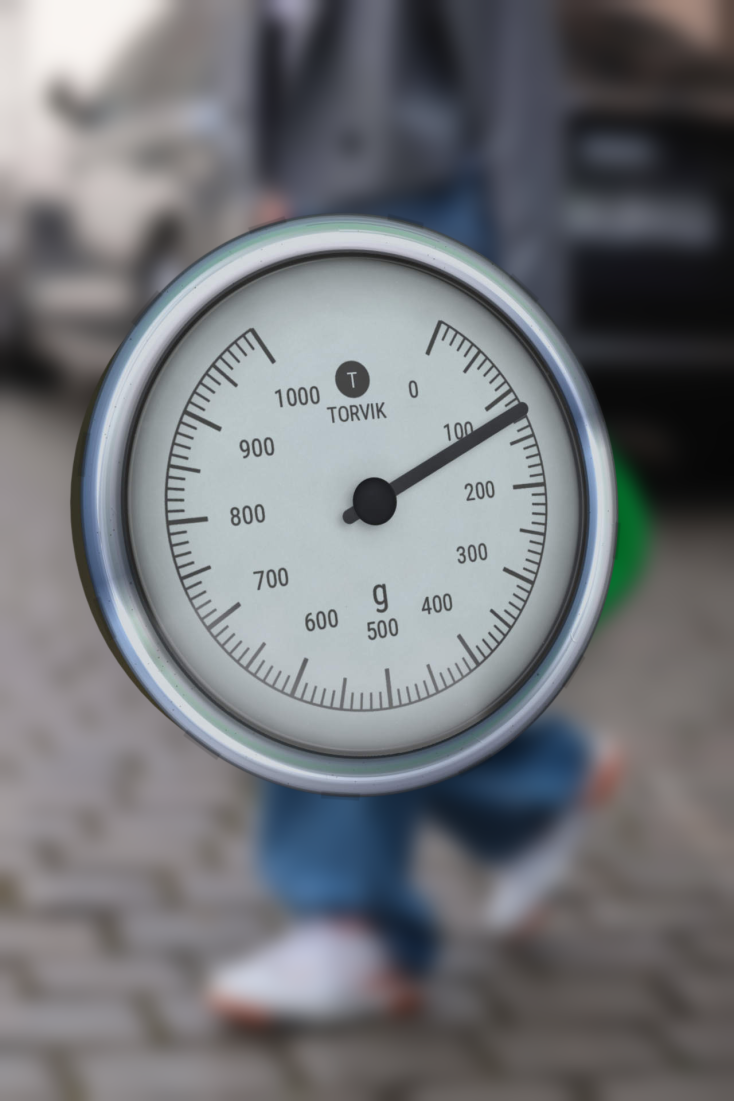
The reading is 120 g
